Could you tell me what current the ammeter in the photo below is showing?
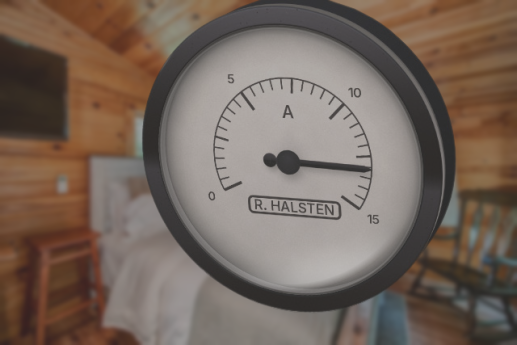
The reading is 13 A
